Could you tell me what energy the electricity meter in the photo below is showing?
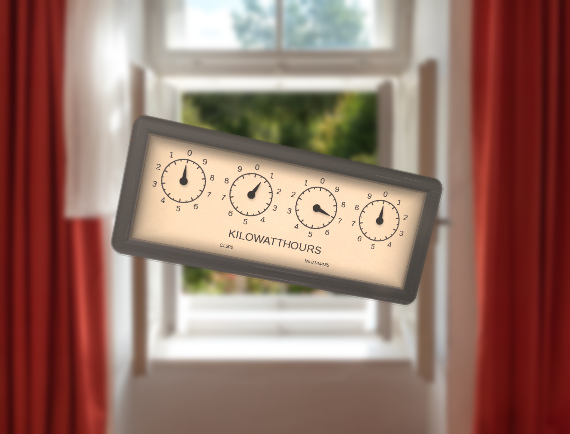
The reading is 70 kWh
